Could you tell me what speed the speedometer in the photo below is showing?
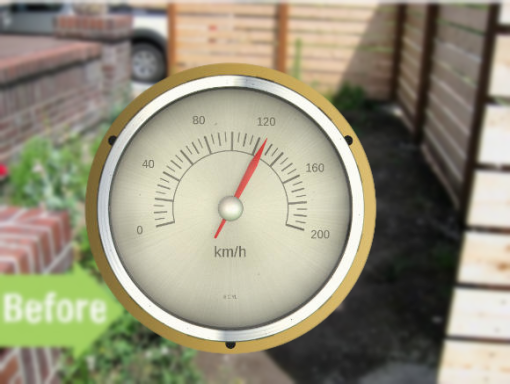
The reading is 125 km/h
